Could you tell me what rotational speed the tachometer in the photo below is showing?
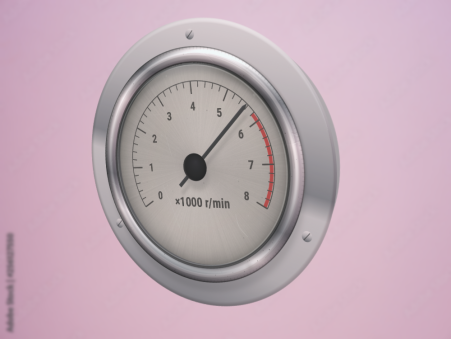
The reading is 5600 rpm
